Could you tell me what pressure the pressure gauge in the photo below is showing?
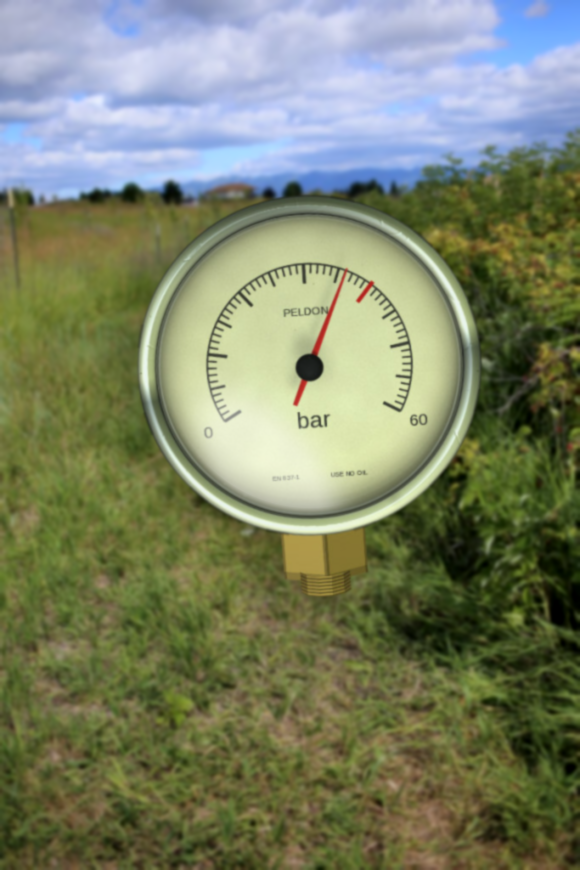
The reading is 36 bar
